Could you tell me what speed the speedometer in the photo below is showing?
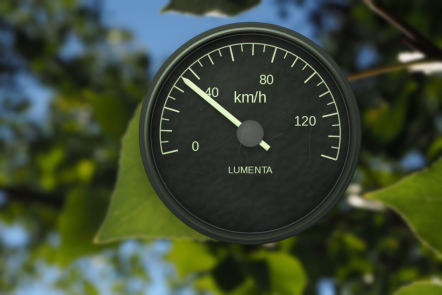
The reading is 35 km/h
